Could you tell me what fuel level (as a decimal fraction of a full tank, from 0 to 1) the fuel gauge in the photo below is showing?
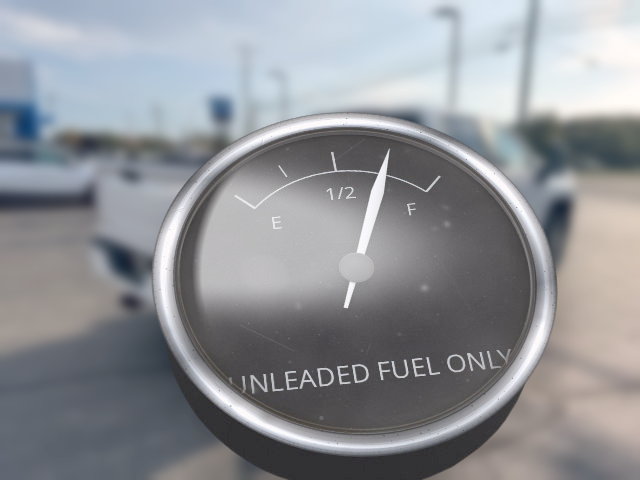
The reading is 0.75
